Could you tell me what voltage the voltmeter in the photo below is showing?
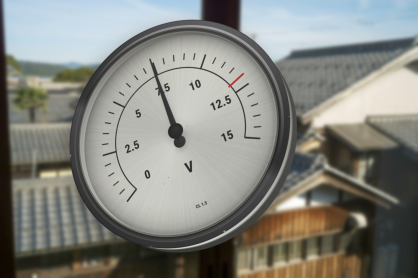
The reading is 7.5 V
